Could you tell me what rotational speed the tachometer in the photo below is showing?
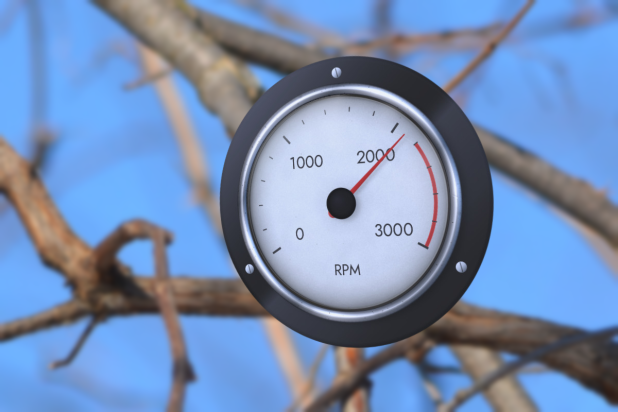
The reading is 2100 rpm
